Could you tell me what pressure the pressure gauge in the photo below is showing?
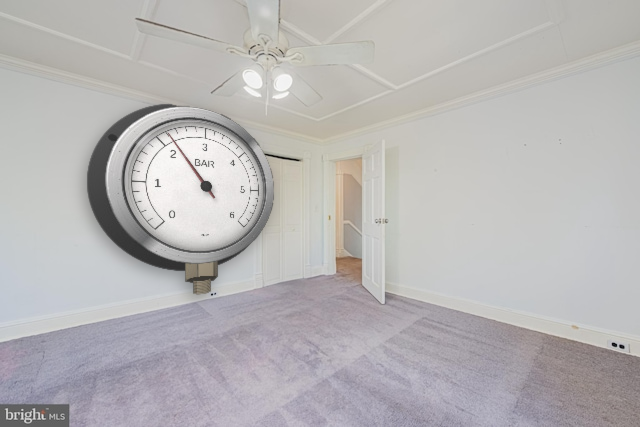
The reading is 2.2 bar
